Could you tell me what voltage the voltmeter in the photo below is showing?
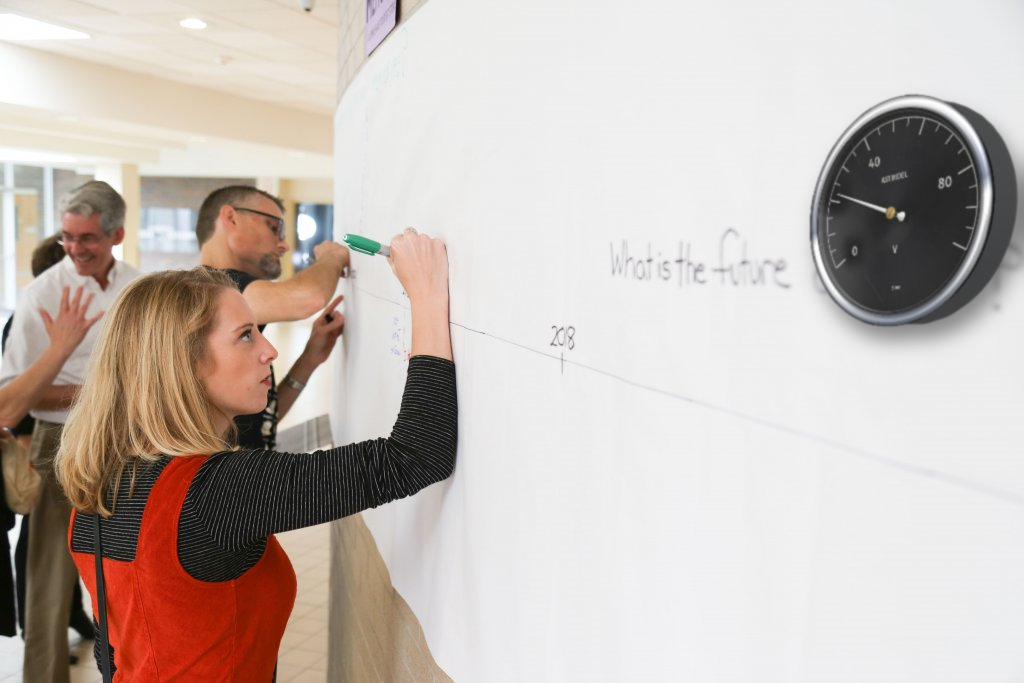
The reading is 22.5 V
